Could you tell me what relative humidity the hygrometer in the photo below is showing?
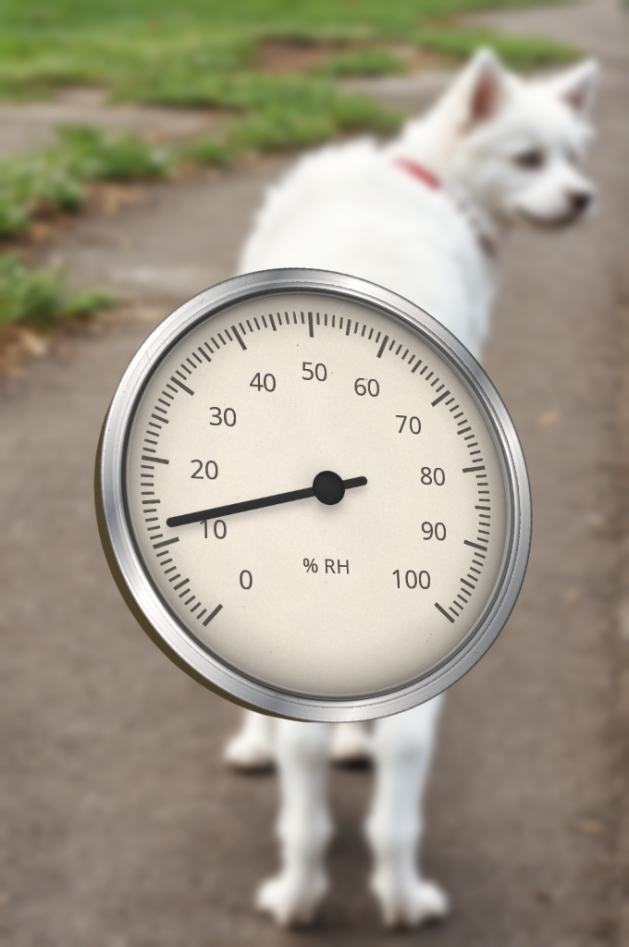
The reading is 12 %
